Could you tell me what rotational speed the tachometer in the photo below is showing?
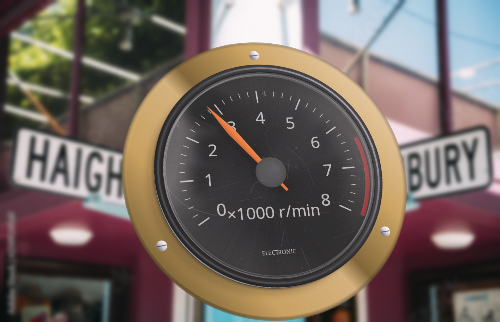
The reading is 2800 rpm
